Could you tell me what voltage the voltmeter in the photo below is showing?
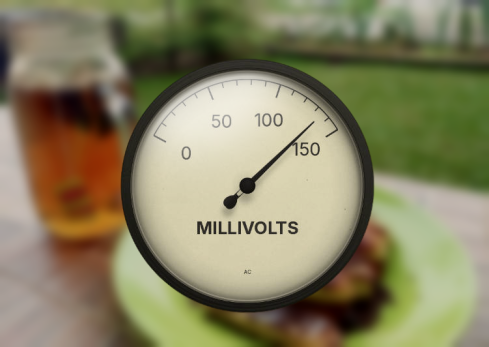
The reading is 135 mV
